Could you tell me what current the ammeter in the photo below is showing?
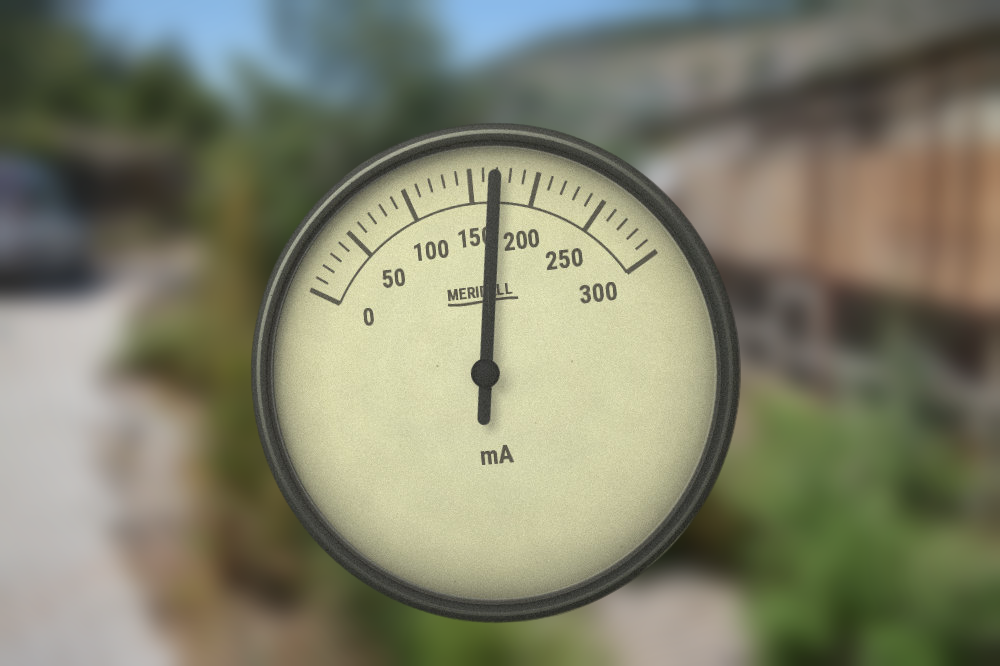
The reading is 170 mA
